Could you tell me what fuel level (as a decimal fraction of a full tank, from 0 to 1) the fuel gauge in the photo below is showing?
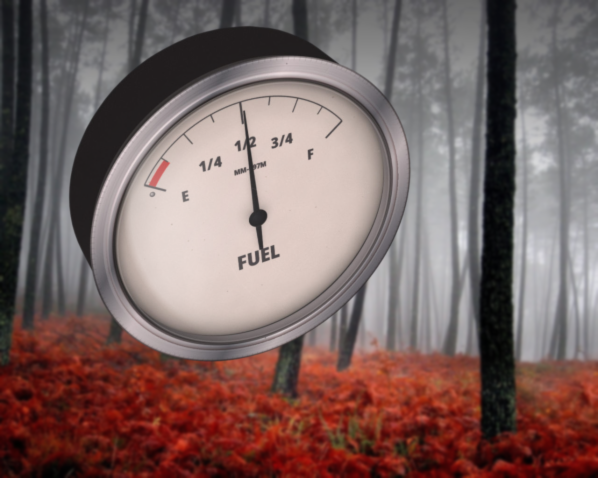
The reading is 0.5
